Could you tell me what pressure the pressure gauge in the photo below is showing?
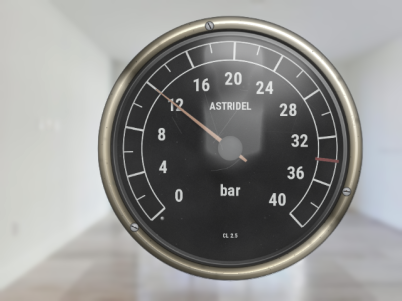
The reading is 12 bar
